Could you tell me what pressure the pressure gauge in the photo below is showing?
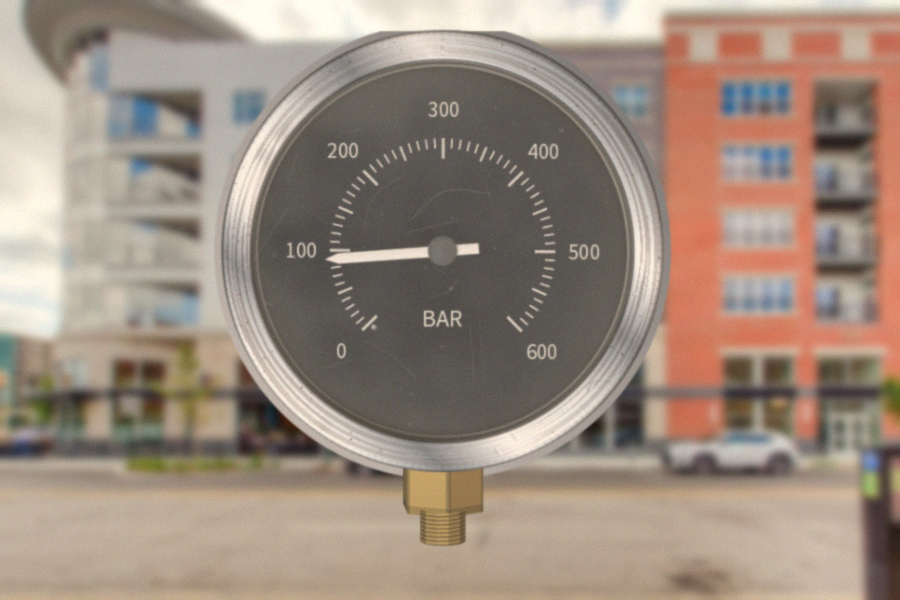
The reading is 90 bar
